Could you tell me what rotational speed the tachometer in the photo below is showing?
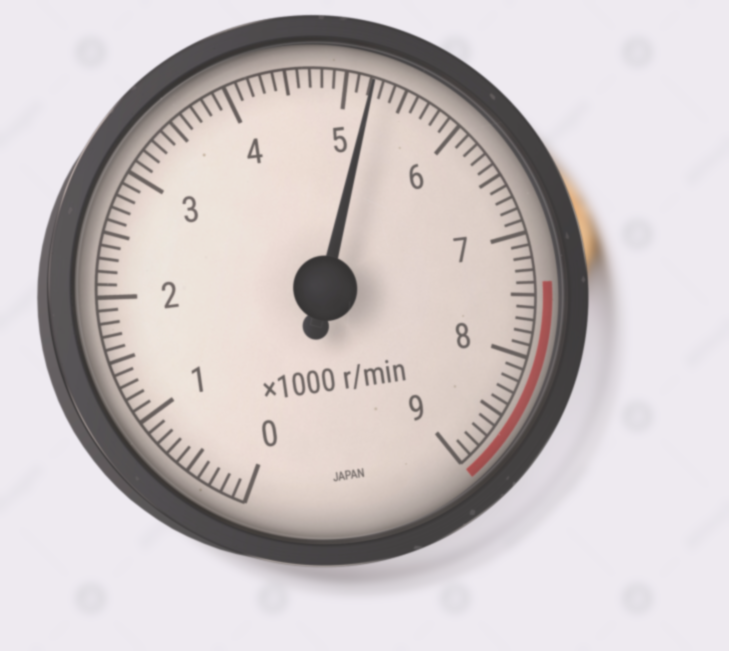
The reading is 5200 rpm
